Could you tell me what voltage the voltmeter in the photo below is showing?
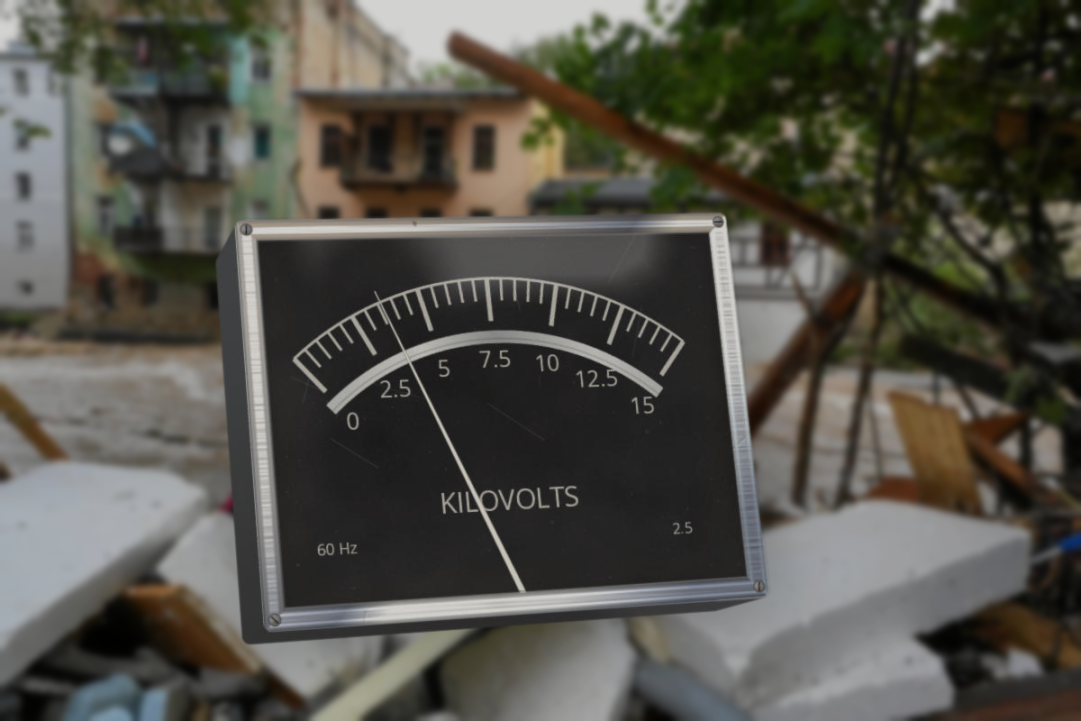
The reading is 3.5 kV
